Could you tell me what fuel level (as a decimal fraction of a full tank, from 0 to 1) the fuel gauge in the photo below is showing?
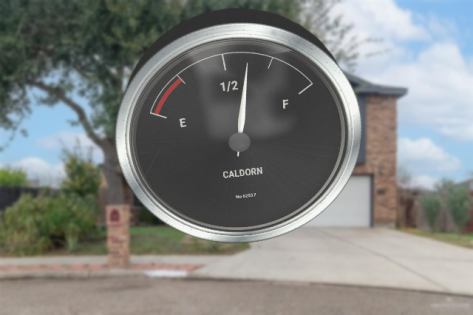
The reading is 0.625
